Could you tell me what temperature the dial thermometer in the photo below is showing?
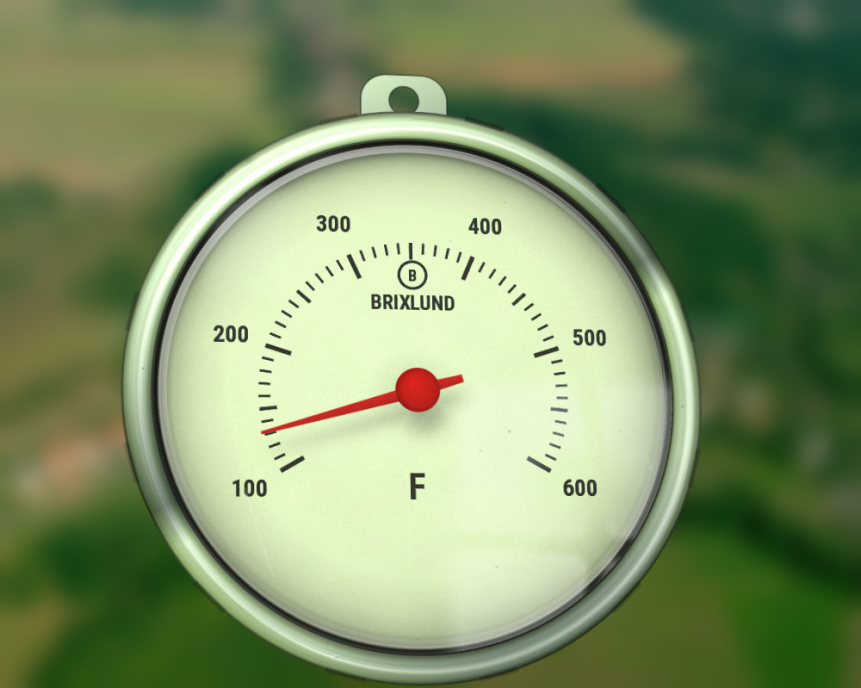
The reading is 130 °F
